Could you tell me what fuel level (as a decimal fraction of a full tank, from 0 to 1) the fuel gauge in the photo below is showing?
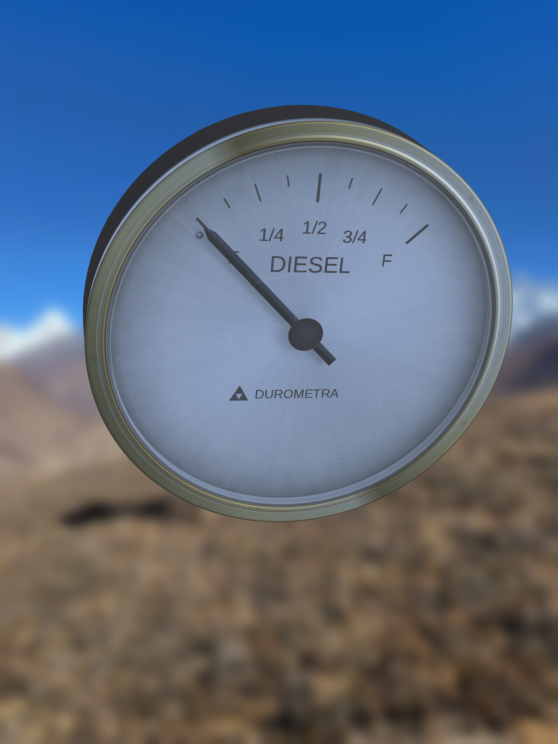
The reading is 0
